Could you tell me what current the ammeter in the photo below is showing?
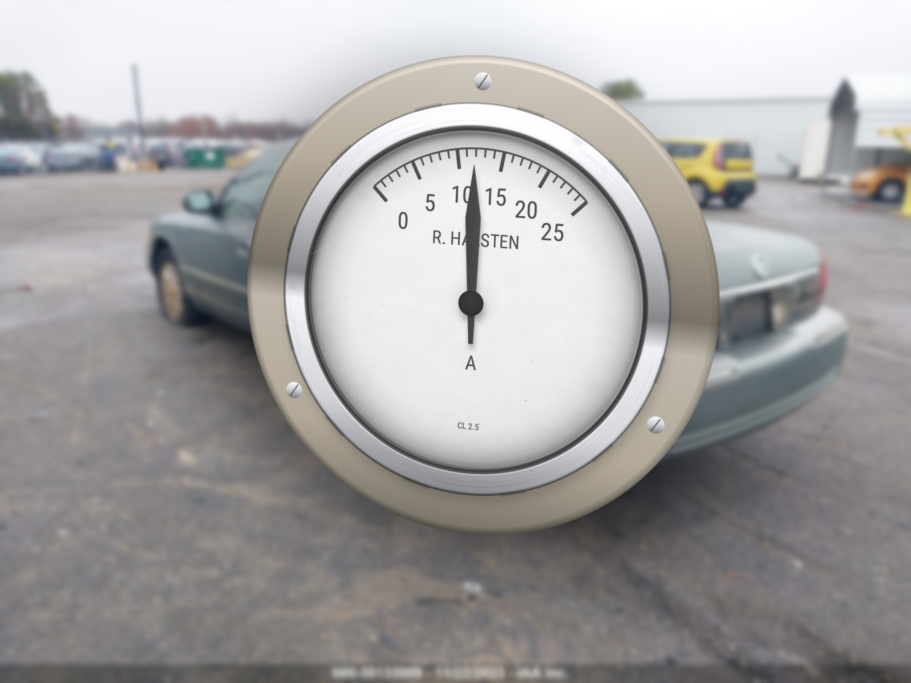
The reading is 12 A
